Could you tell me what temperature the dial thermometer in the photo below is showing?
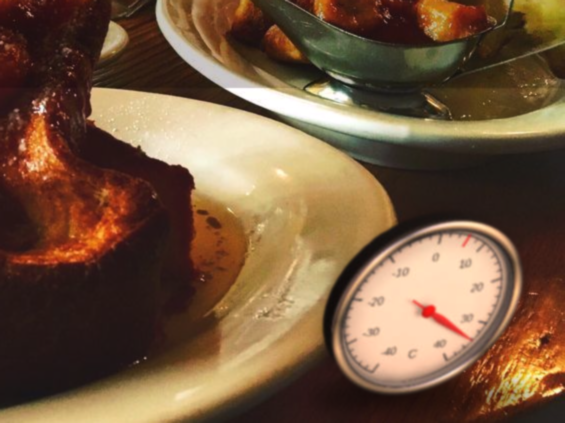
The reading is 34 °C
